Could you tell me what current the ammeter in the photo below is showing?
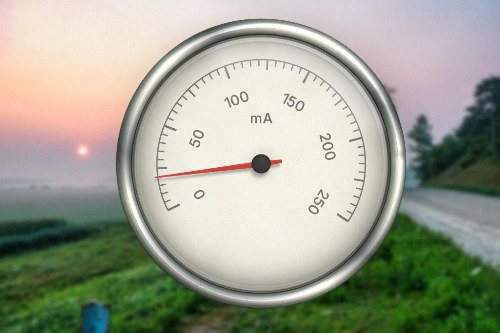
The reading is 20 mA
